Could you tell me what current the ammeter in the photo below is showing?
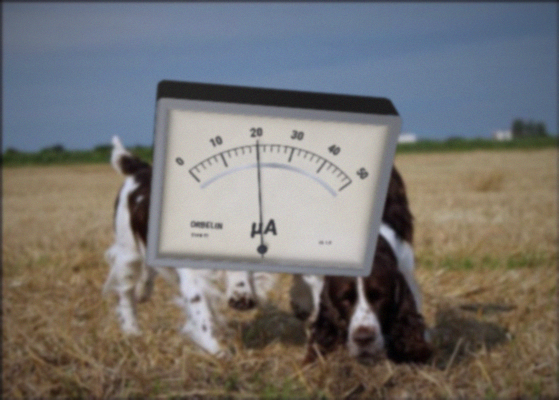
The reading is 20 µA
